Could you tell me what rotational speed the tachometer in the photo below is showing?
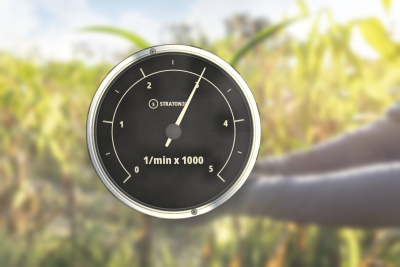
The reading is 3000 rpm
